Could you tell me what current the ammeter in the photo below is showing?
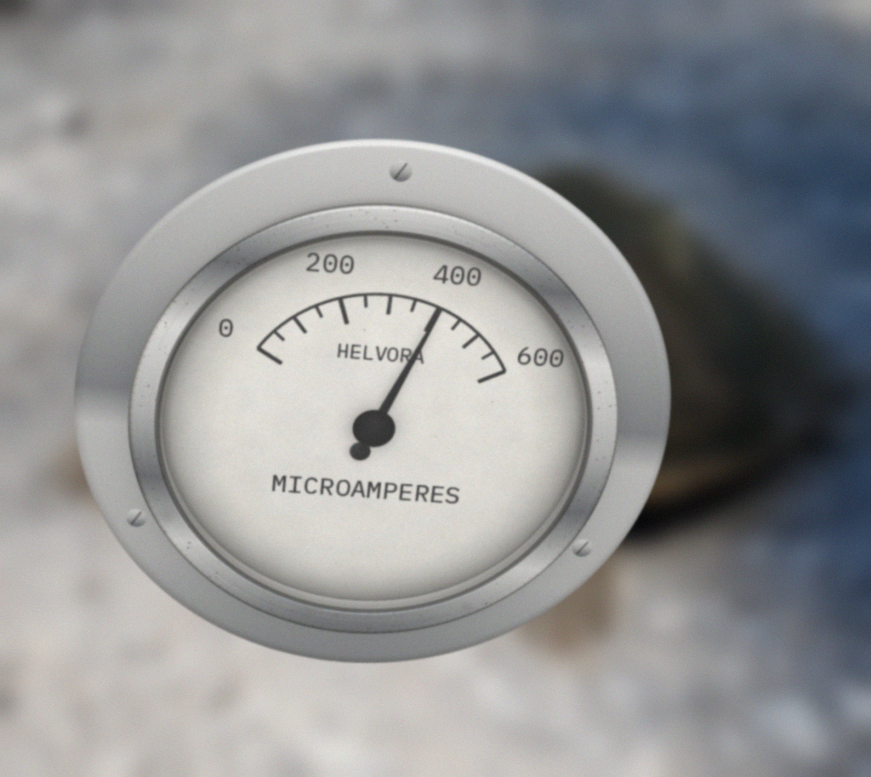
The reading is 400 µA
